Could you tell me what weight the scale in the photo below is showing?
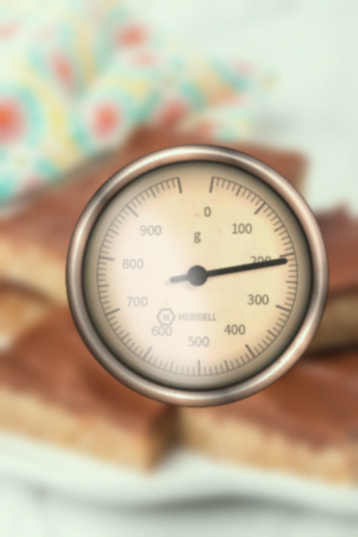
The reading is 210 g
